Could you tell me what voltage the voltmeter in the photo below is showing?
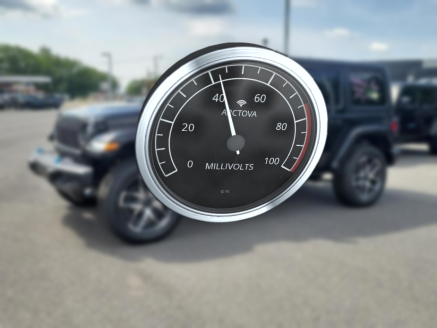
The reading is 42.5 mV
